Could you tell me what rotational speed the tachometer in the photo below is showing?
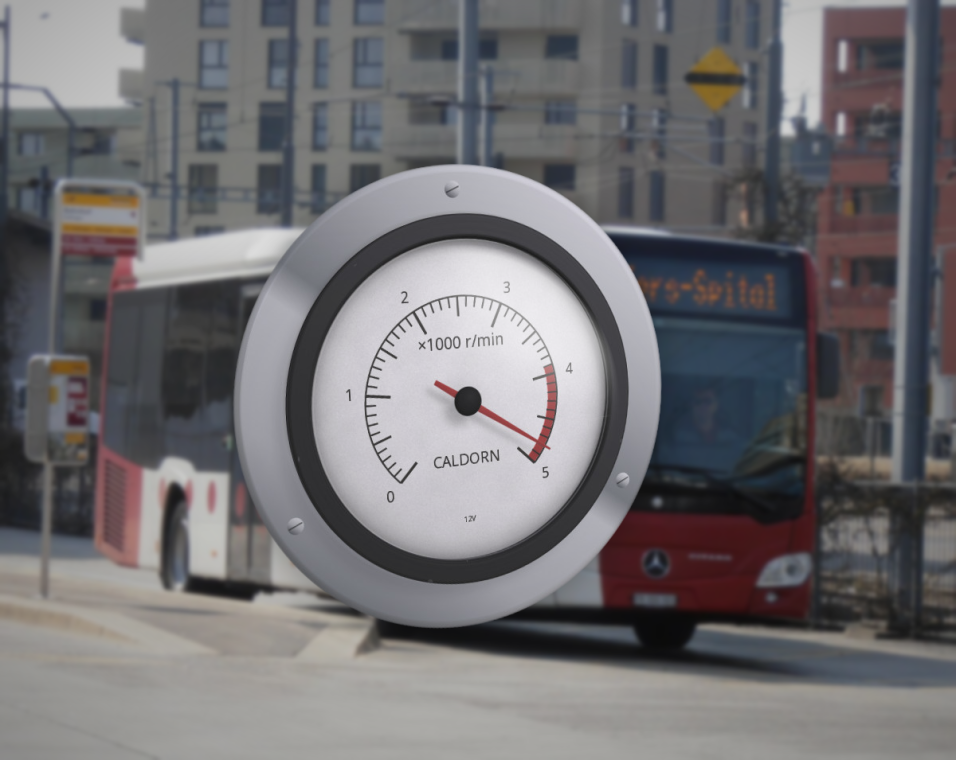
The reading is 4800 rpm
